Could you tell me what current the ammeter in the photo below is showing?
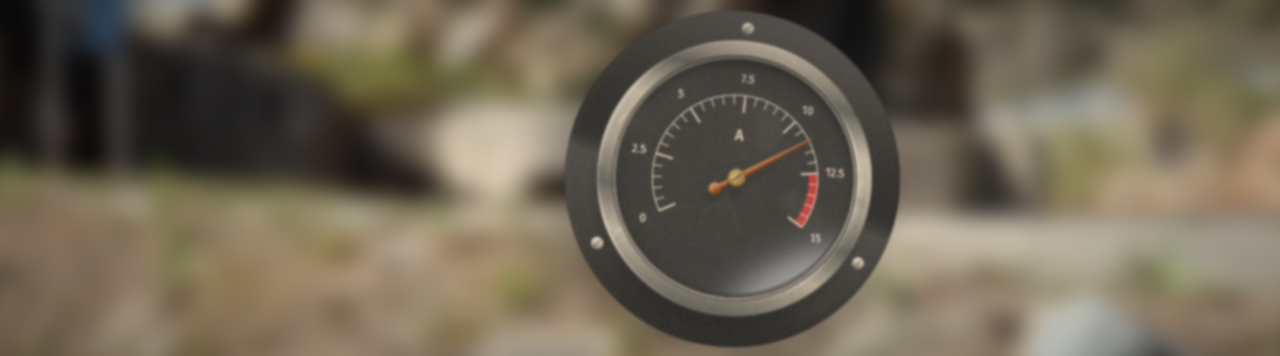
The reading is 11 A
